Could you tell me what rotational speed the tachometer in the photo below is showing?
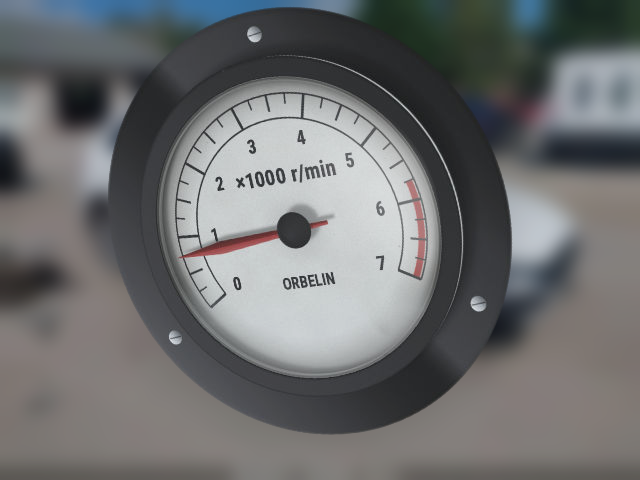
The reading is 750 rpm
